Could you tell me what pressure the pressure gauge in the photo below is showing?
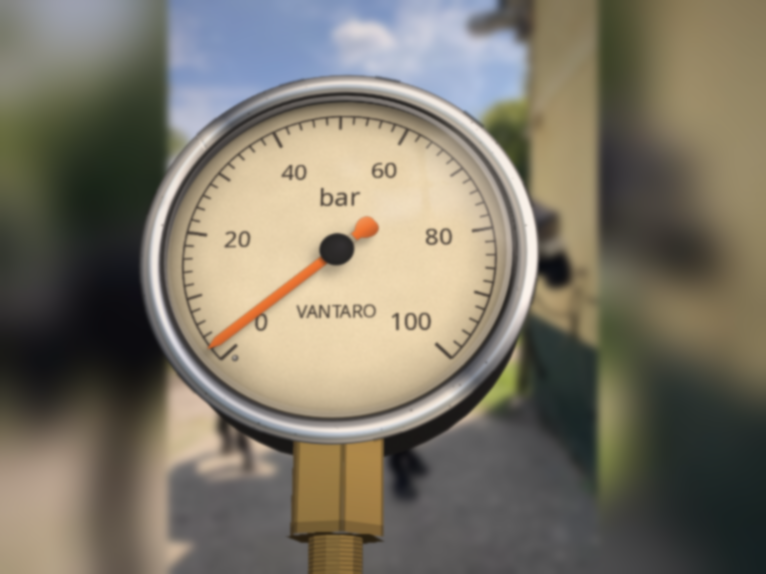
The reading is 2 bar
